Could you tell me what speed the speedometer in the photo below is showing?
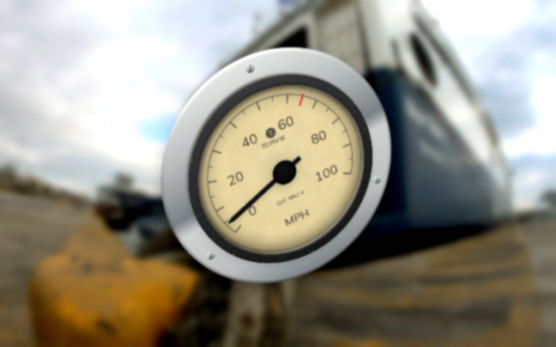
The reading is 5 mph
